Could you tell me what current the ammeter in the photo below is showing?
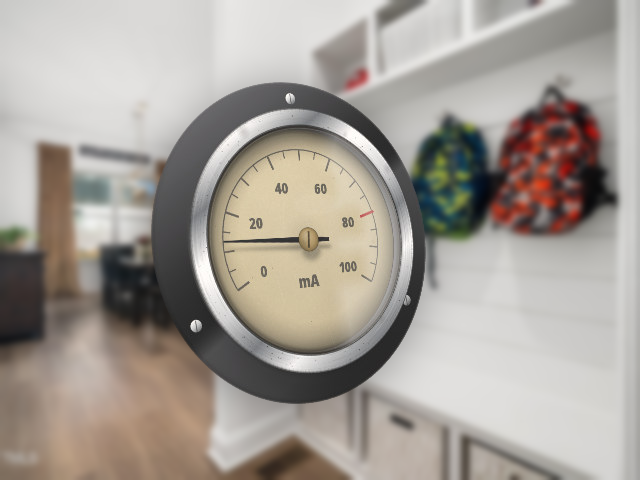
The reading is 12.5 mA
